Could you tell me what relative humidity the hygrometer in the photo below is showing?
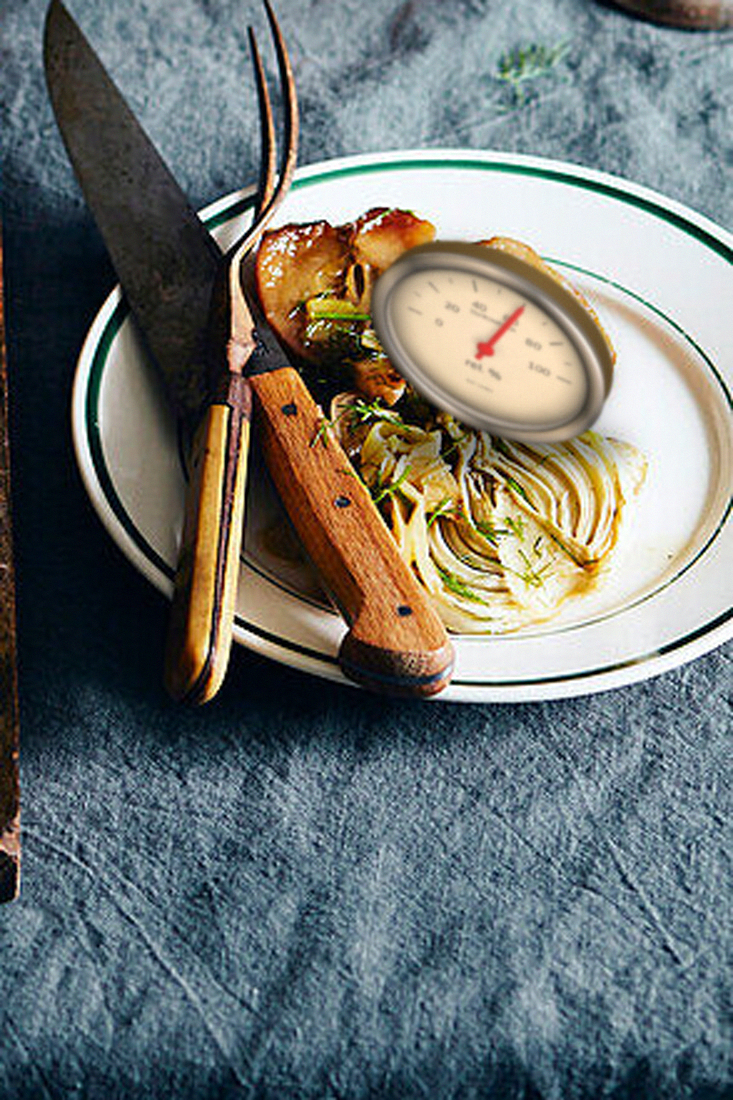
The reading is 60 %
